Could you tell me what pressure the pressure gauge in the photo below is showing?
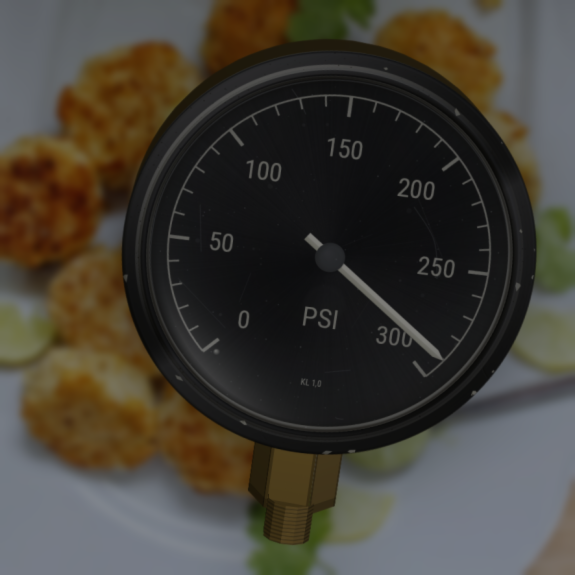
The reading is 290 psi
